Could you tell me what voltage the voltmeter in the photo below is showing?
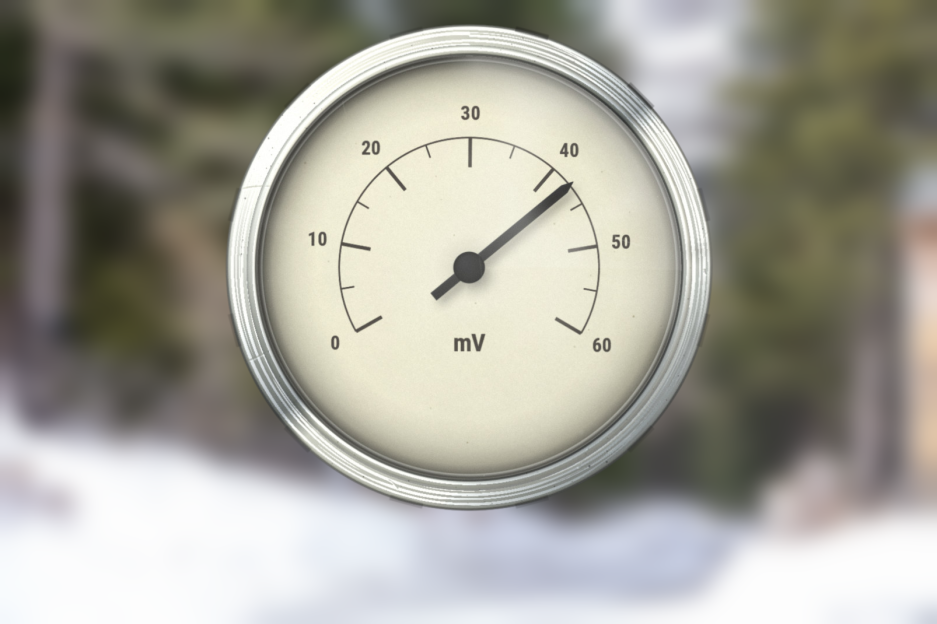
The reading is 42.5 mV
